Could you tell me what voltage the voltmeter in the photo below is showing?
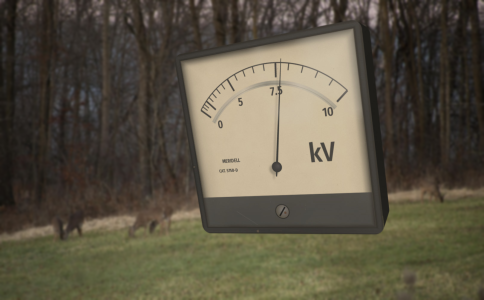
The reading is 7.75 kV
